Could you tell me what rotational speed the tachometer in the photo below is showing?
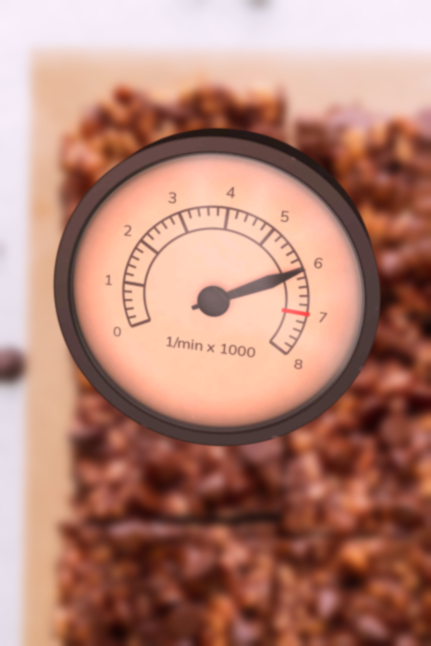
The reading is 6000 rpm
